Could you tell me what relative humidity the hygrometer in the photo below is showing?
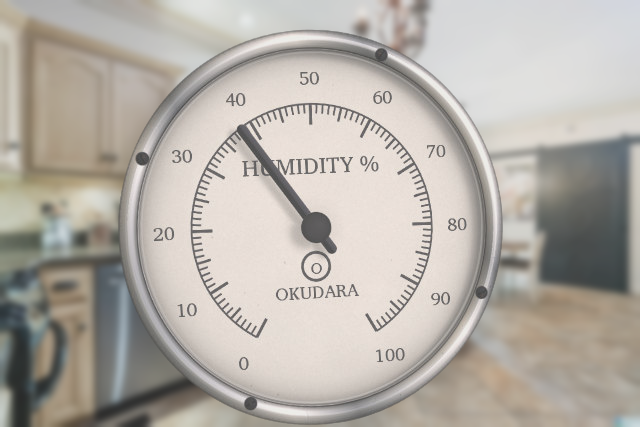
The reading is 38 %
